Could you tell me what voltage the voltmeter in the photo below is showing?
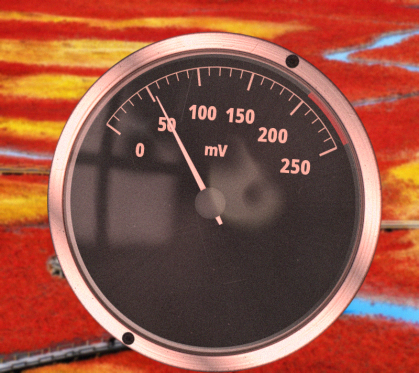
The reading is 55 mV
